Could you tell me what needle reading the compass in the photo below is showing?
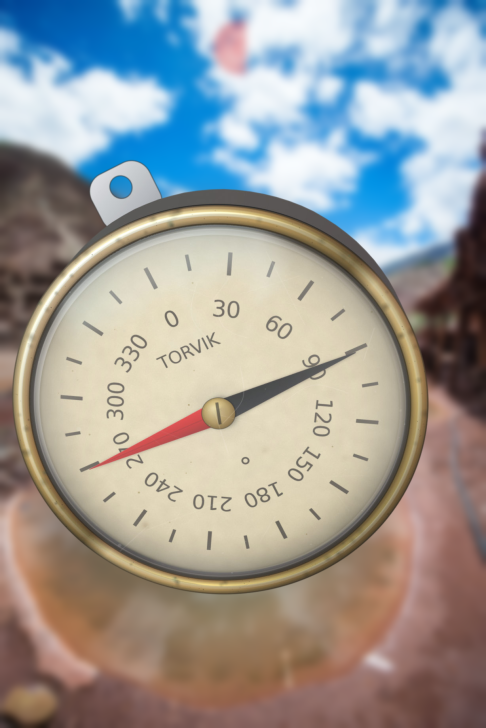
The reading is 270 °
